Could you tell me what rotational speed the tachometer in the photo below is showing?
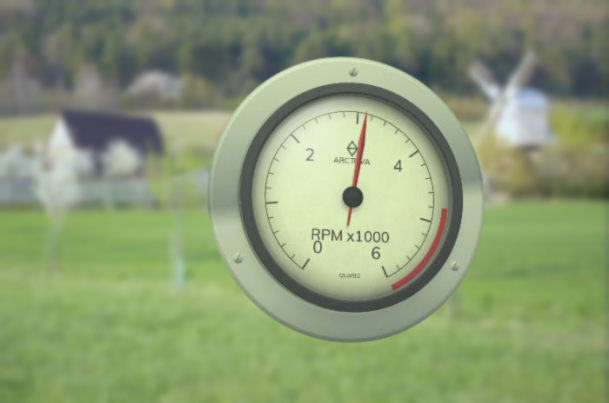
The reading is 3100 rpm
